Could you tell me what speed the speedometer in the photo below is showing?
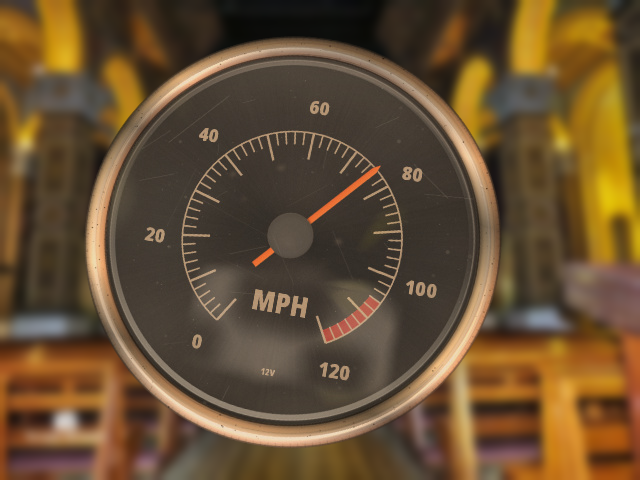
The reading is 76 mph
